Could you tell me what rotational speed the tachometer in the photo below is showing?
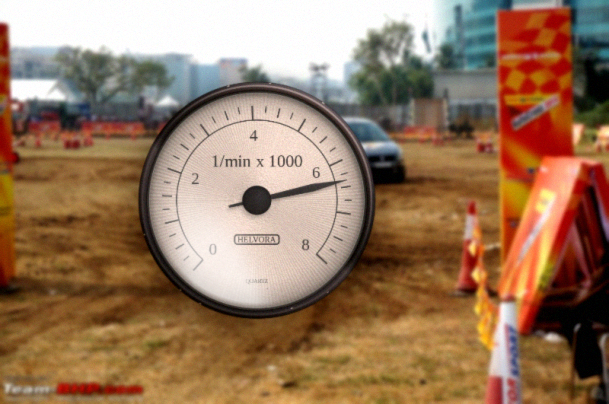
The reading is 6375 rpm
